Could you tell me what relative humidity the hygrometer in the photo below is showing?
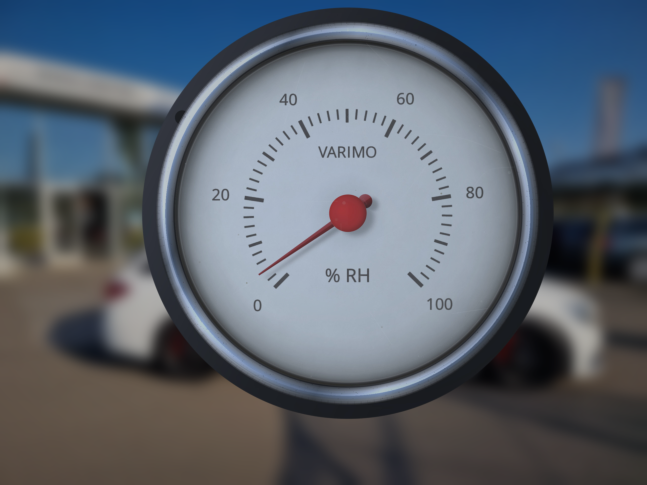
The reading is 4 %
